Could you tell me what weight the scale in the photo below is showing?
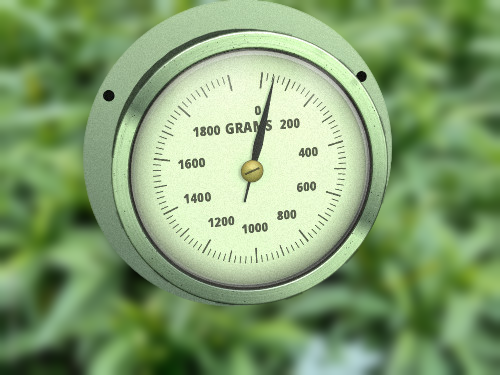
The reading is 40 g
